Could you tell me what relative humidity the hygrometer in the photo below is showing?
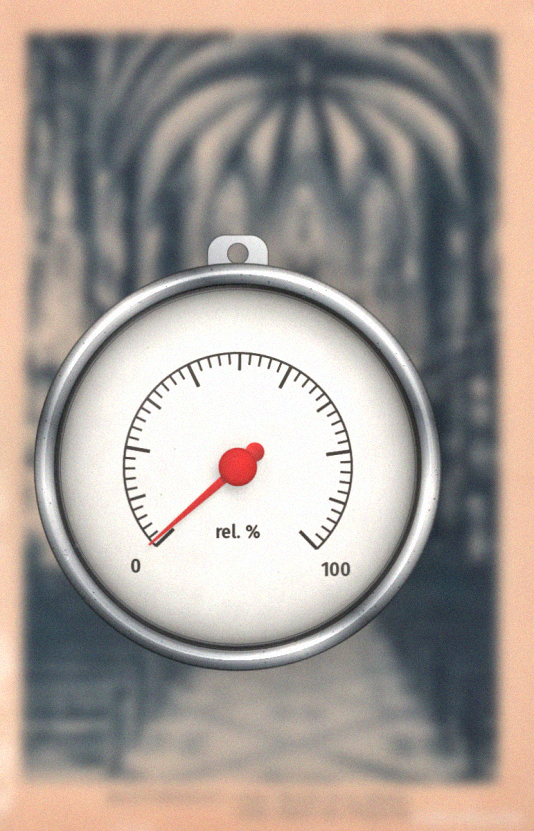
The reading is 1 %
